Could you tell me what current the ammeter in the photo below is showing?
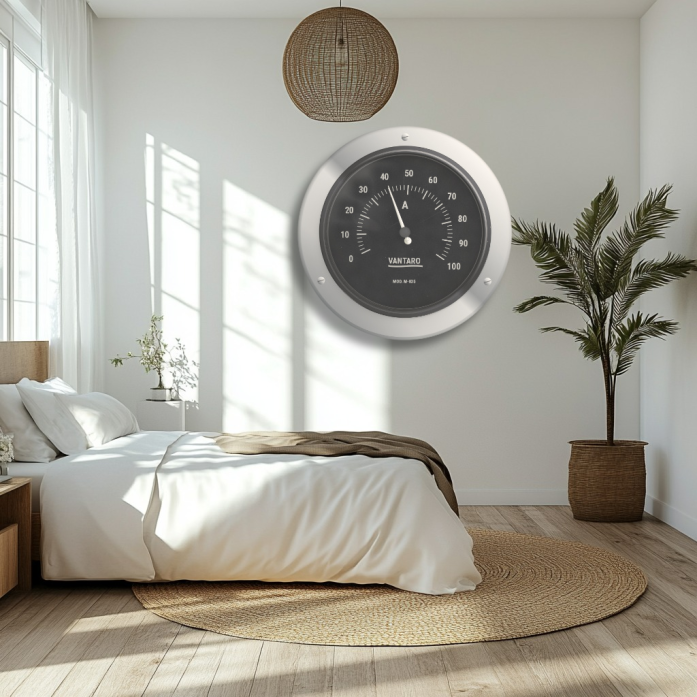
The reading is 40 A
